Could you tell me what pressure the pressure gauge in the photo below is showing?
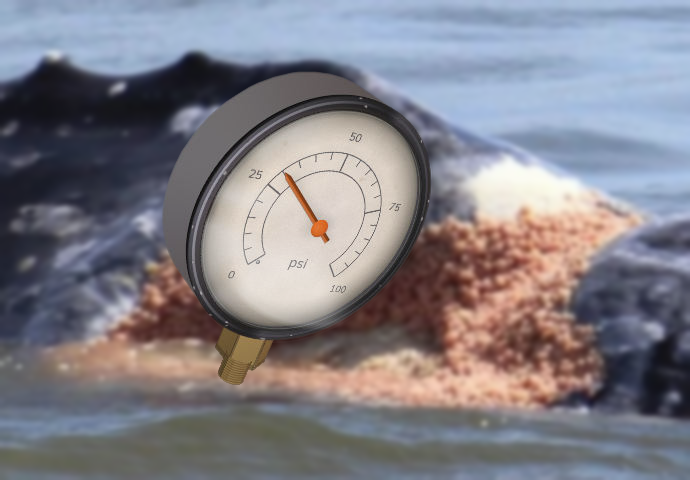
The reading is 30 psi
